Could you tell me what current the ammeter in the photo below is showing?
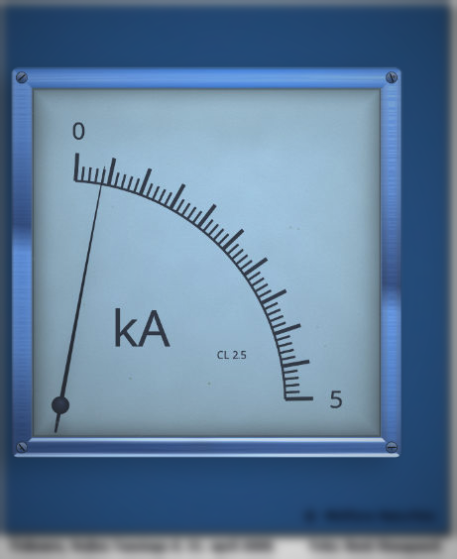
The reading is 0.4 kA
